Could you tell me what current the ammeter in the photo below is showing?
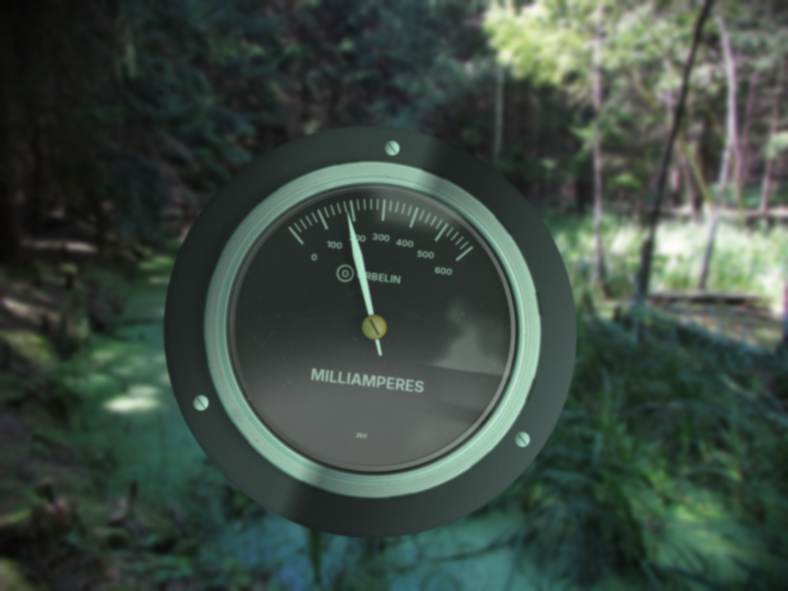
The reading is 180 mA
